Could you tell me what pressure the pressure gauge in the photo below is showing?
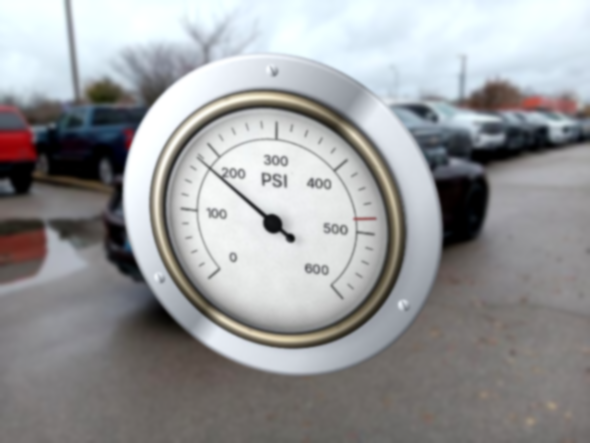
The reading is 180 psi
